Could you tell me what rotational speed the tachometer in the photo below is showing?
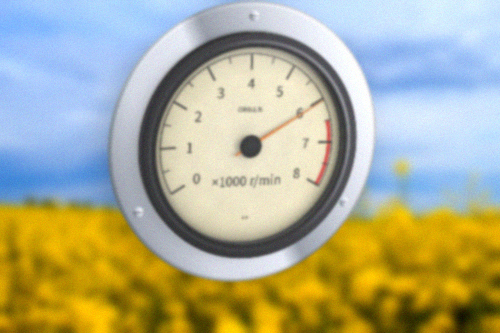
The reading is 6000 rpm
